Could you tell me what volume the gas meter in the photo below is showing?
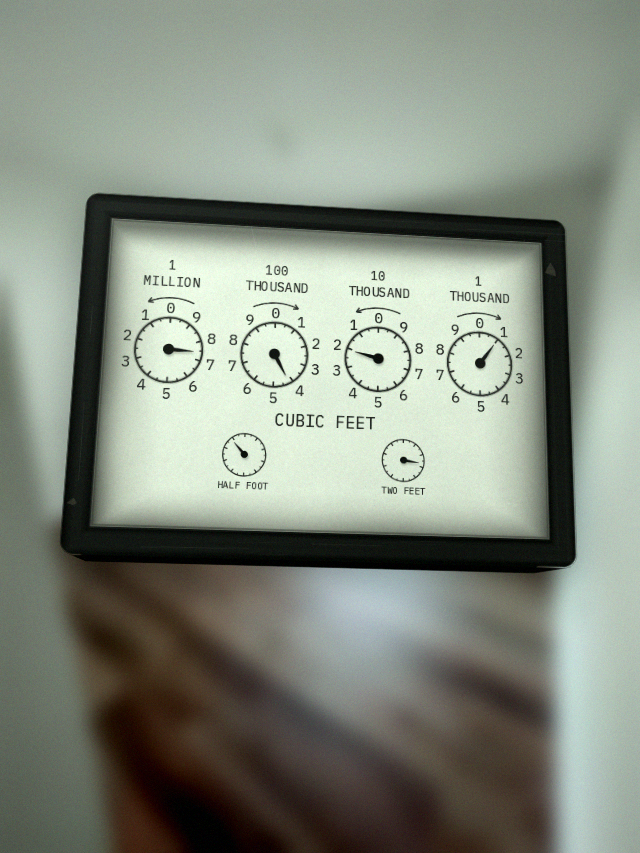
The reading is 742100 ft³
